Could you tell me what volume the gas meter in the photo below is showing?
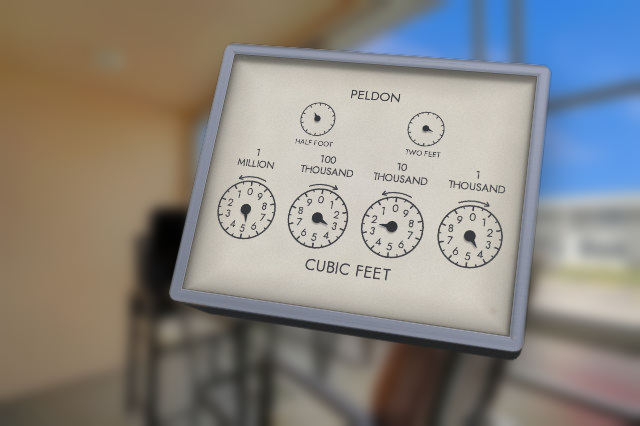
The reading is 532400 ft³
